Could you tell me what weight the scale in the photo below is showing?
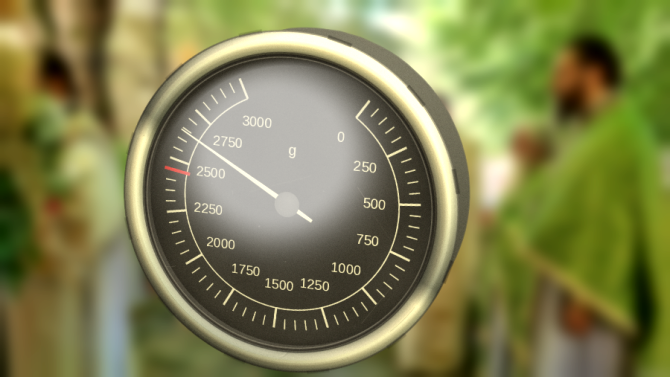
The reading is 2650 g
